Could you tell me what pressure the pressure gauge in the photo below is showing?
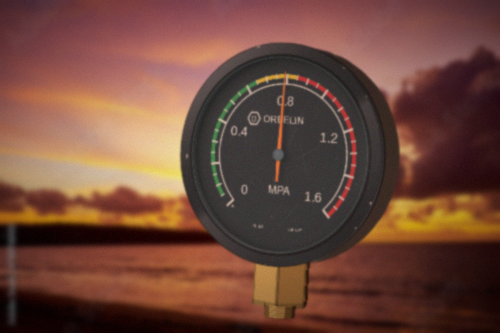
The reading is 0.8 MPa
